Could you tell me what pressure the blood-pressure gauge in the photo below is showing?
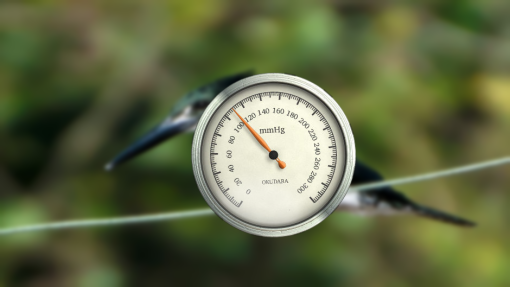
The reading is 110 mmHg
